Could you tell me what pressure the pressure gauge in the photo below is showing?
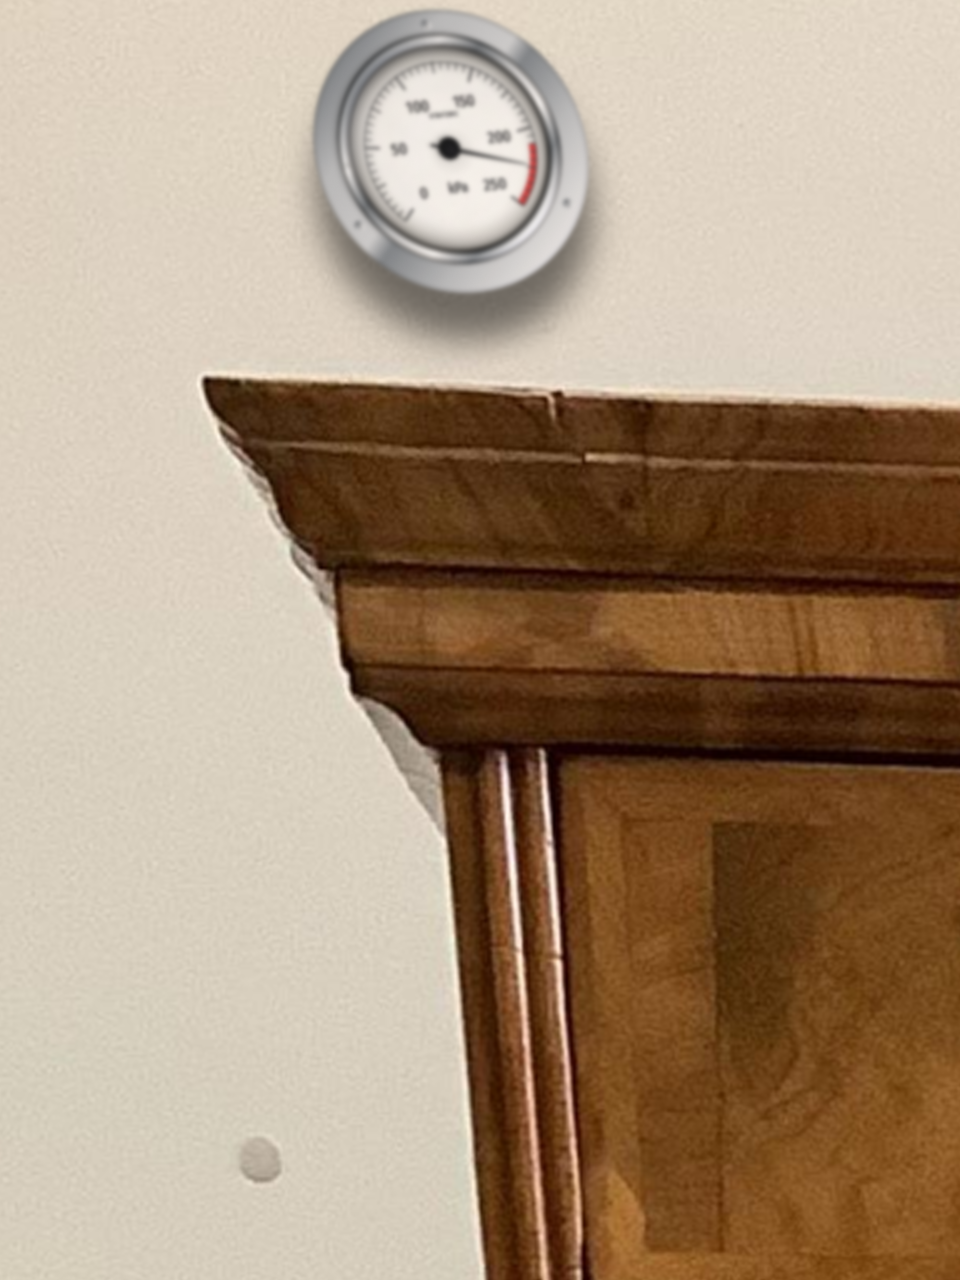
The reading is 225 kPa
